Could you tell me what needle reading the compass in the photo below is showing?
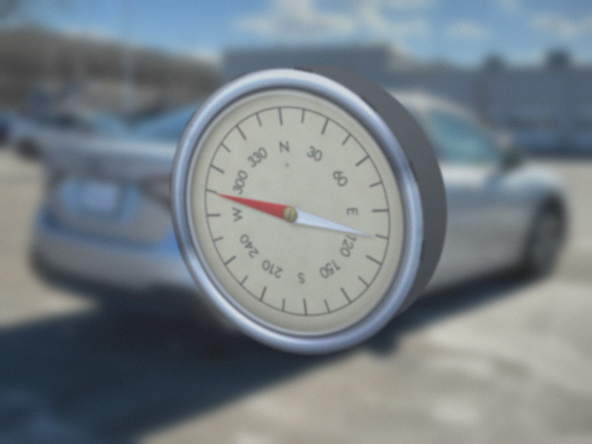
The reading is 285 °
